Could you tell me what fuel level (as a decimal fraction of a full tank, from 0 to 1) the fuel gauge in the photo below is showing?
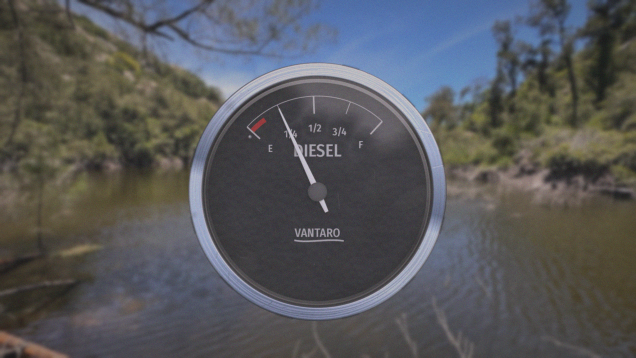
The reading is 0.25
